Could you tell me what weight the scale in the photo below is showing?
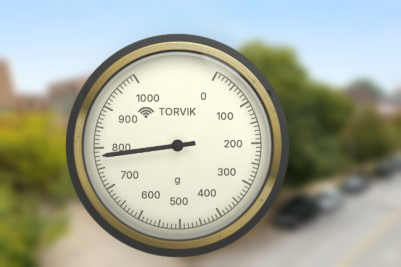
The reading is 780 g
